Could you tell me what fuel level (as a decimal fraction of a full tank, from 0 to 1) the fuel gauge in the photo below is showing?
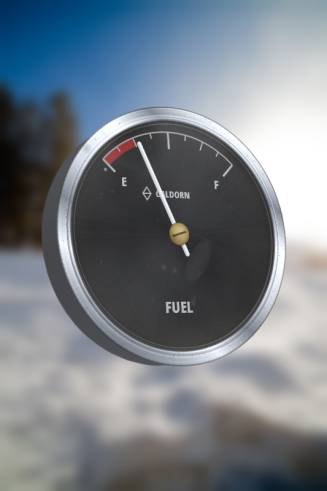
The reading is 0.25
